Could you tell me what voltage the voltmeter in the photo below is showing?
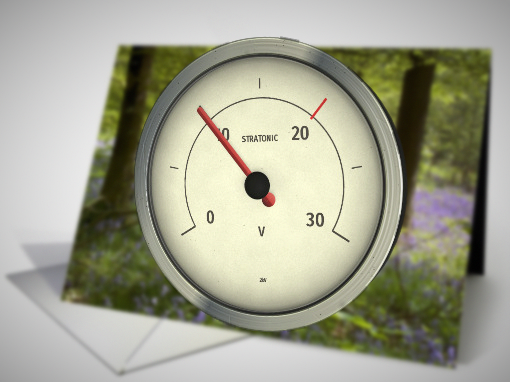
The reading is 10 V
